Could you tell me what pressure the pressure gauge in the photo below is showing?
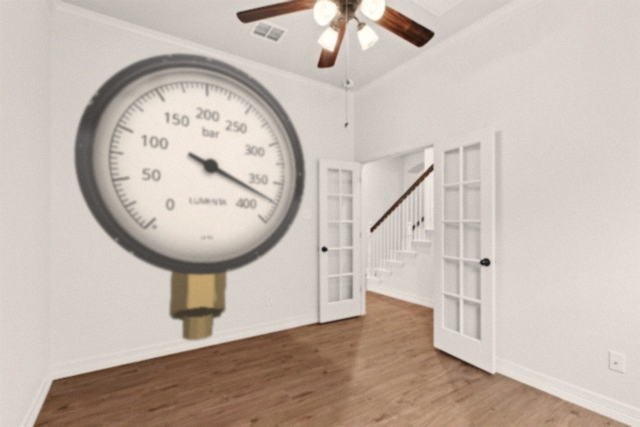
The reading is 375 bar
